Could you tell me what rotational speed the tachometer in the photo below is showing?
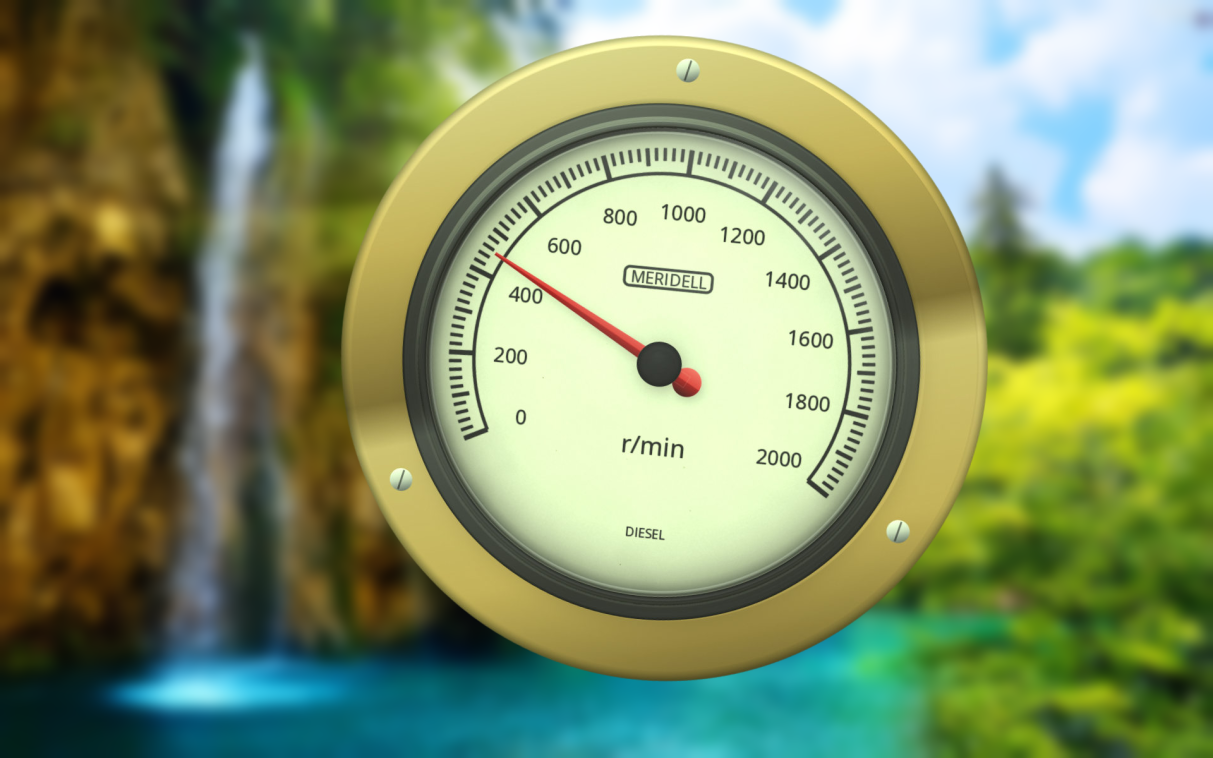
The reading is 460 rpm
